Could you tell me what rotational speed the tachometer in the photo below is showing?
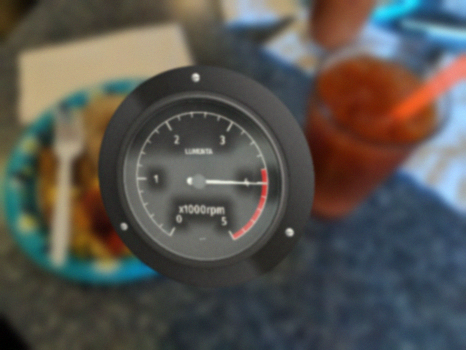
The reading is 4000 rpm
